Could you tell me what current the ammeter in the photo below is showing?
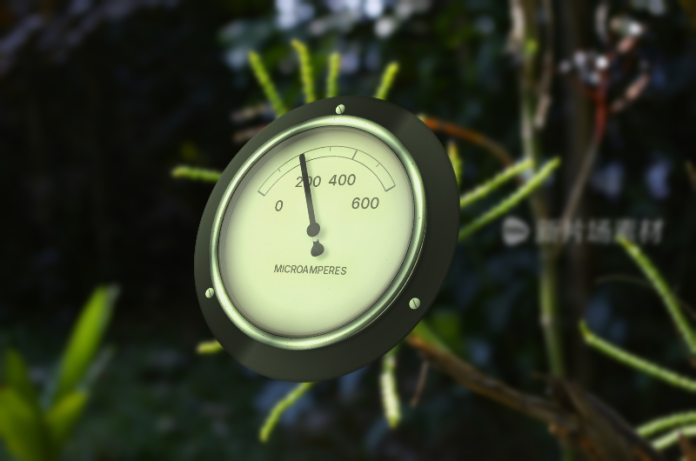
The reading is 200 µA
